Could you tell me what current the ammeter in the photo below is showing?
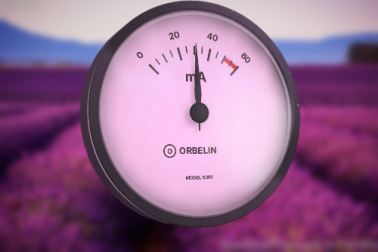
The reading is 30 mA
